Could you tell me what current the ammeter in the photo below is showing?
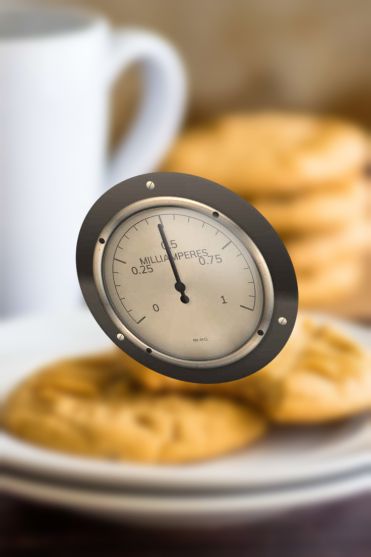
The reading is 0.5 mA
